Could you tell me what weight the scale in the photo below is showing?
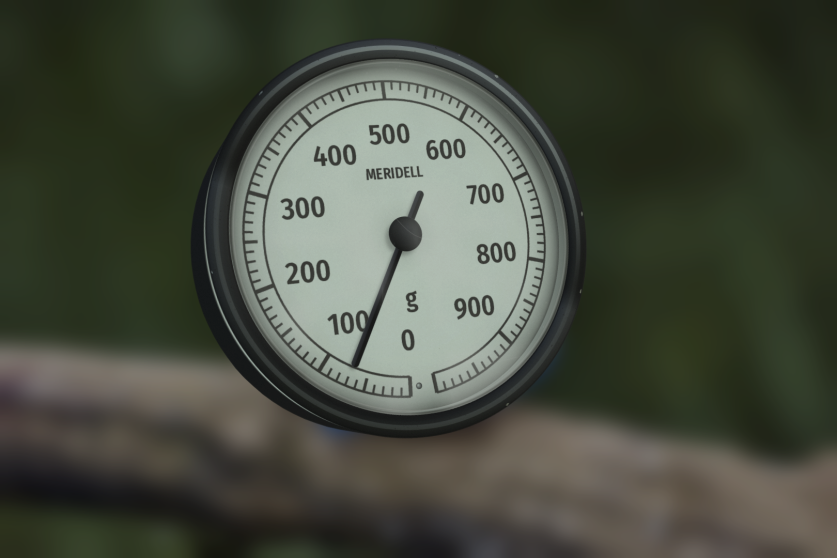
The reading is 70 g
